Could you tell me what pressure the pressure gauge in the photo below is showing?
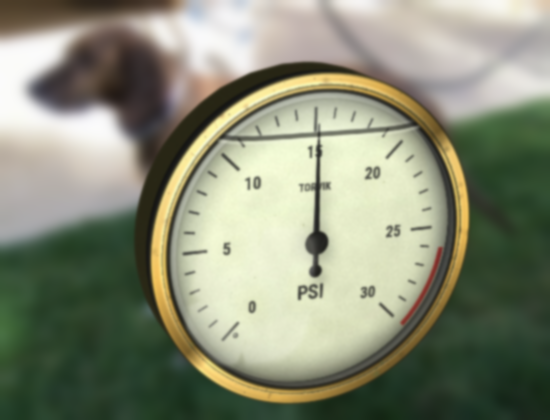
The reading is 15 psi
